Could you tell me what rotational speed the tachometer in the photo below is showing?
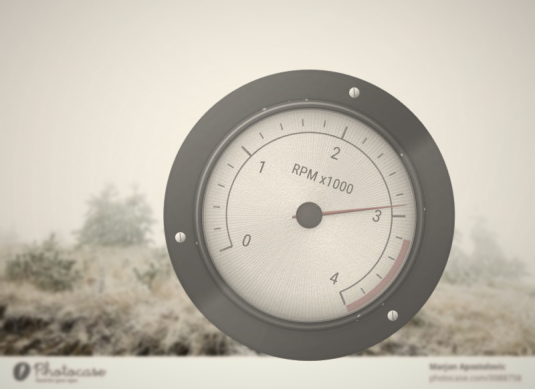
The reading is 2900 rpm
